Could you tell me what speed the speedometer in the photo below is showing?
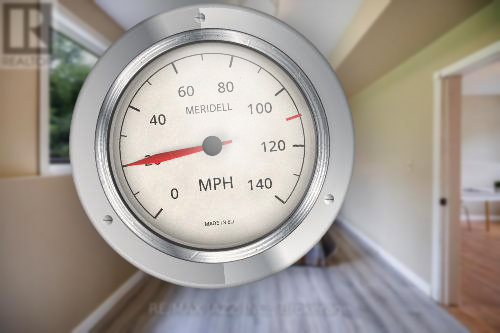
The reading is 20 mph
